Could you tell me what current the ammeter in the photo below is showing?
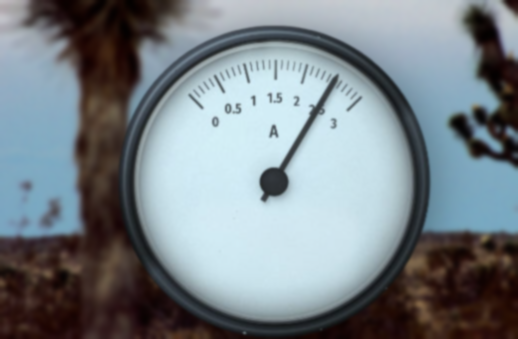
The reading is 2.5 A
